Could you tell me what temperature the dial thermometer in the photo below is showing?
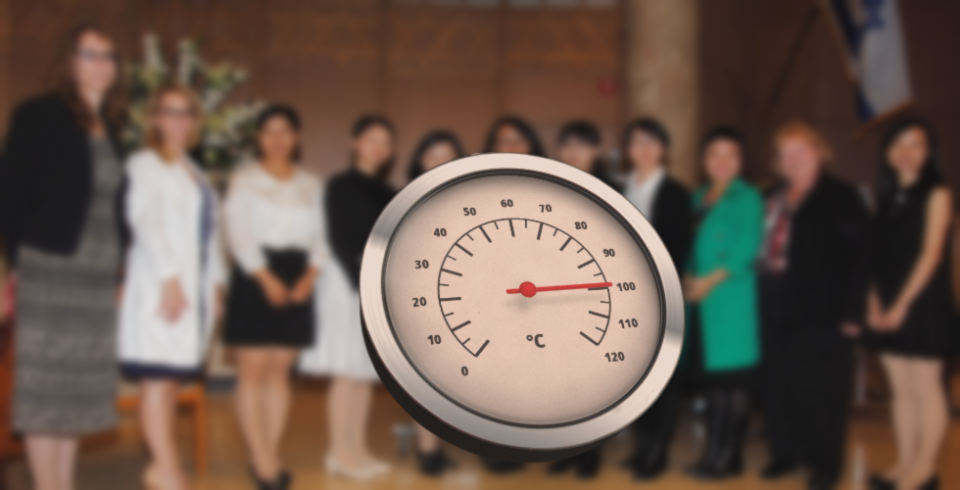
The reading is 100 °C
